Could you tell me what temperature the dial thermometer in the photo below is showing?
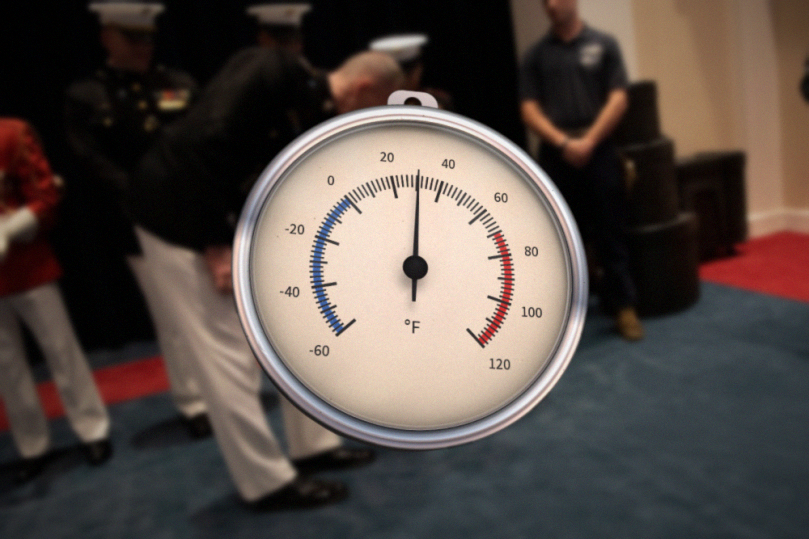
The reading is 30 °F
